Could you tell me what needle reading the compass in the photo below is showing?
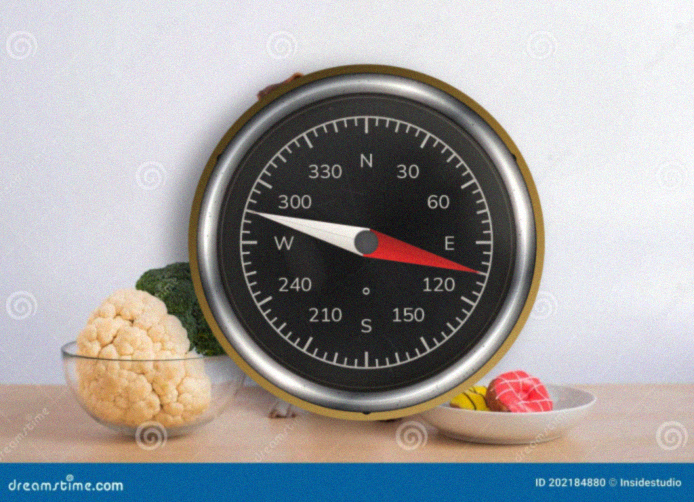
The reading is 105 °
